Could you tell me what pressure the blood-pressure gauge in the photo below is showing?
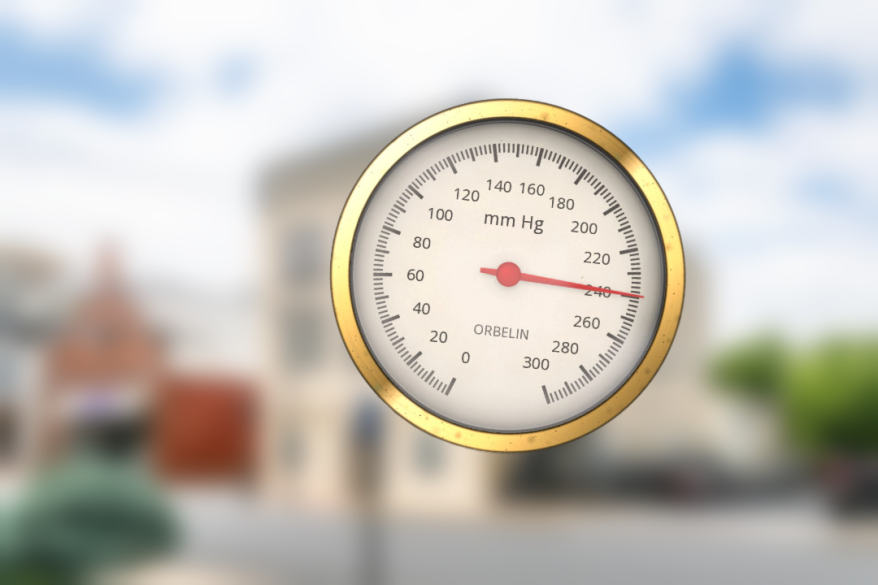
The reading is 240 mmHg
